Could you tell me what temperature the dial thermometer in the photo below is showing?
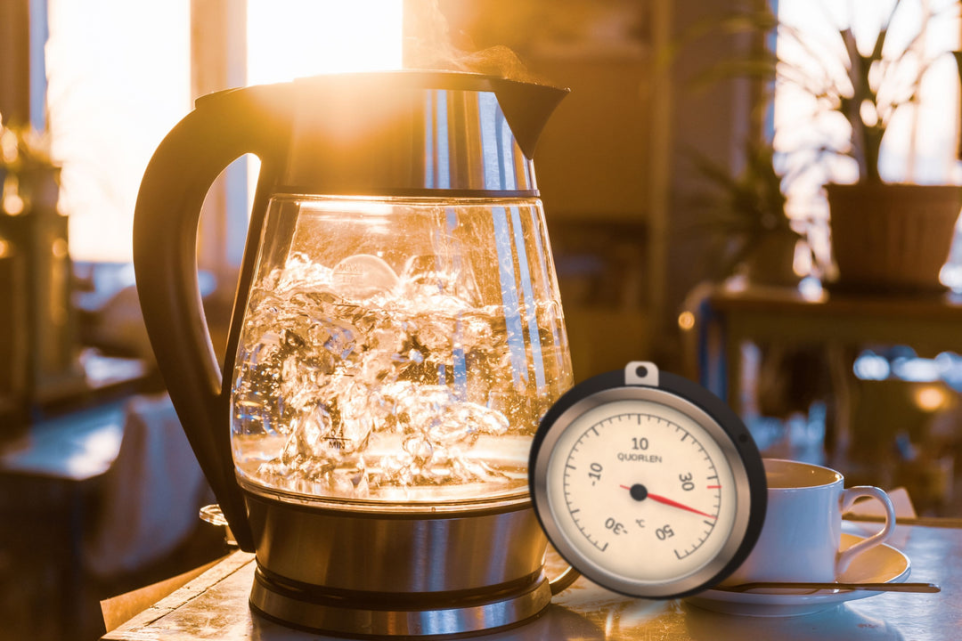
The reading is 38 °C
